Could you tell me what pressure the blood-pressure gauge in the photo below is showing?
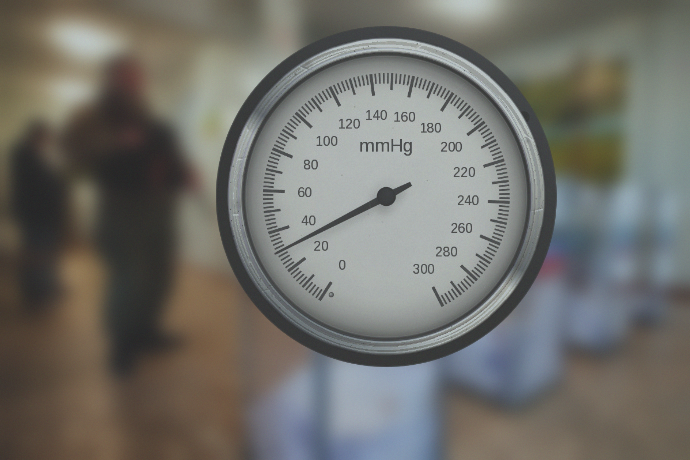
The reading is 30 mmHg
